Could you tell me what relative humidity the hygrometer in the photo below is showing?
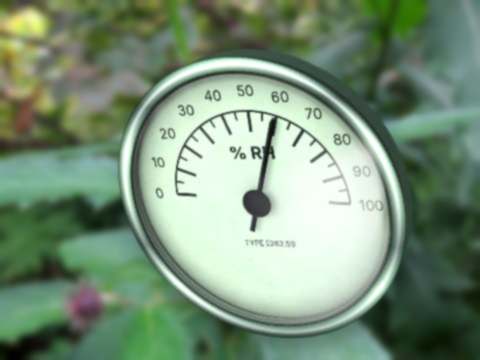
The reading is 60 %
